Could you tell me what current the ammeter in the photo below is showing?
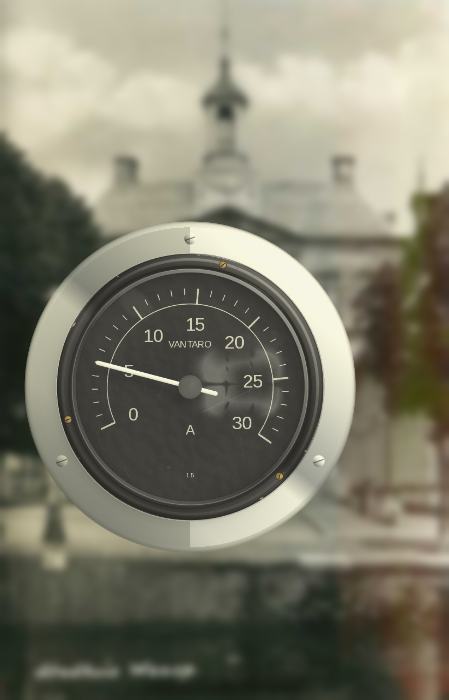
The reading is 5 A
